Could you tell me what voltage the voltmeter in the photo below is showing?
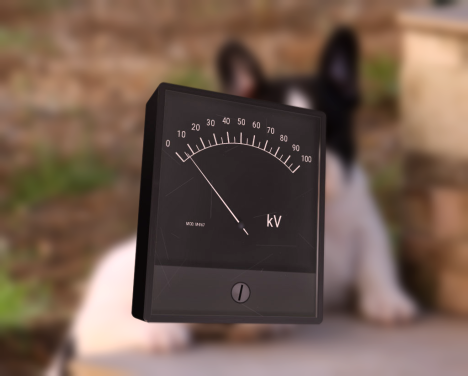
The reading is 5 kV
